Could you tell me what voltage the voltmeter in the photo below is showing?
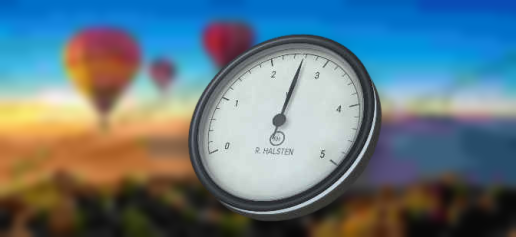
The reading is 2.6 V
